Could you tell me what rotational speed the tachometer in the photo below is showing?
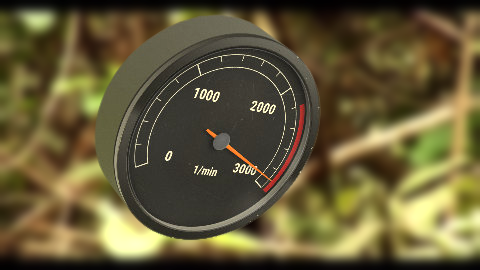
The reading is 2900 rpm
